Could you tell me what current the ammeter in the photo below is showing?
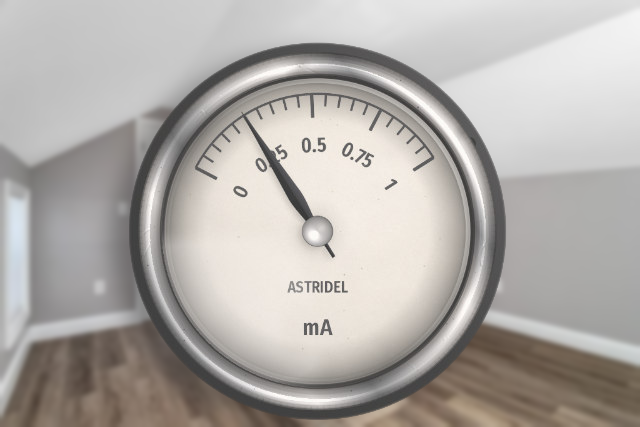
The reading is 0.25 mA
